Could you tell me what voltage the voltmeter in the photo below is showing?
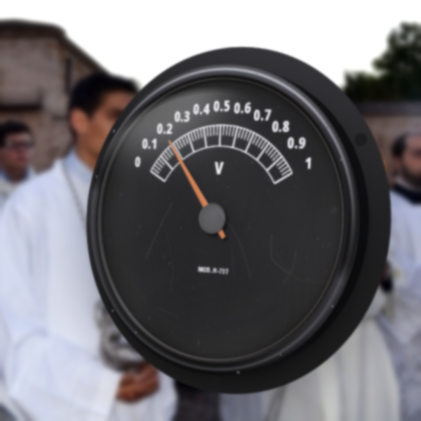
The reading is 0.2 V
